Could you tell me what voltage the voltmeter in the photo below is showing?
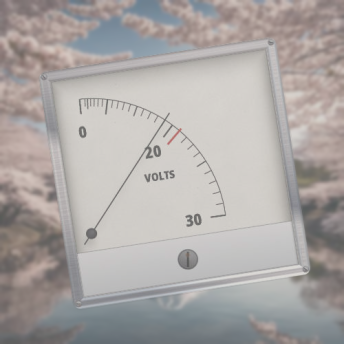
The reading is 19 V
